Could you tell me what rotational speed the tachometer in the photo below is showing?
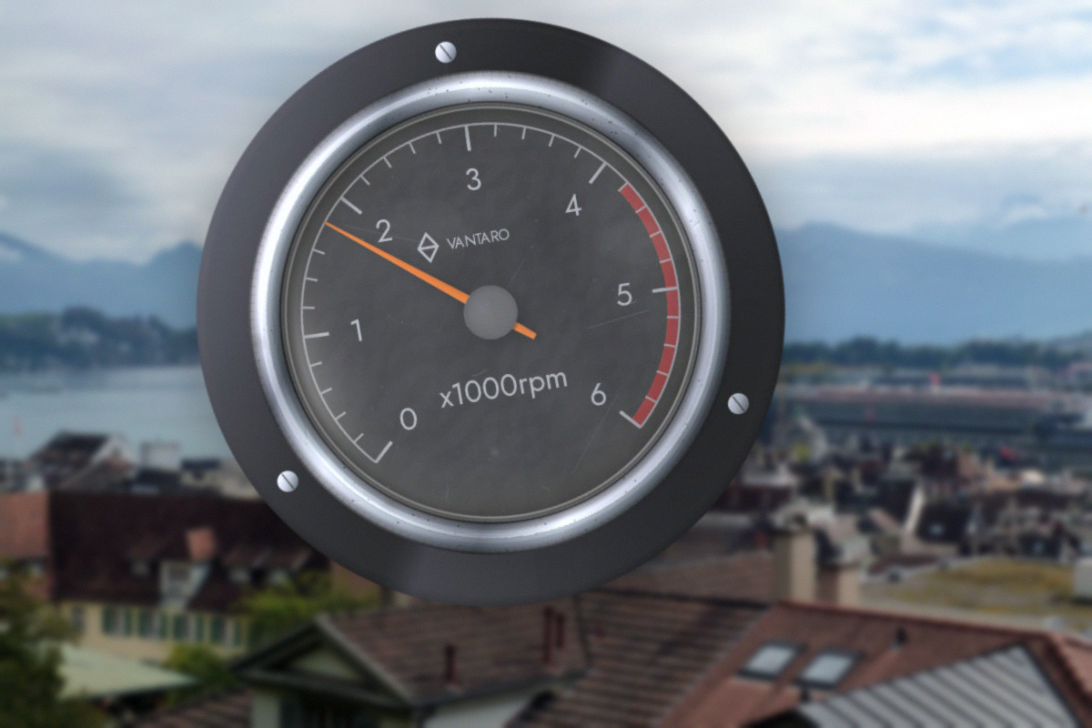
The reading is 1800 rpm
